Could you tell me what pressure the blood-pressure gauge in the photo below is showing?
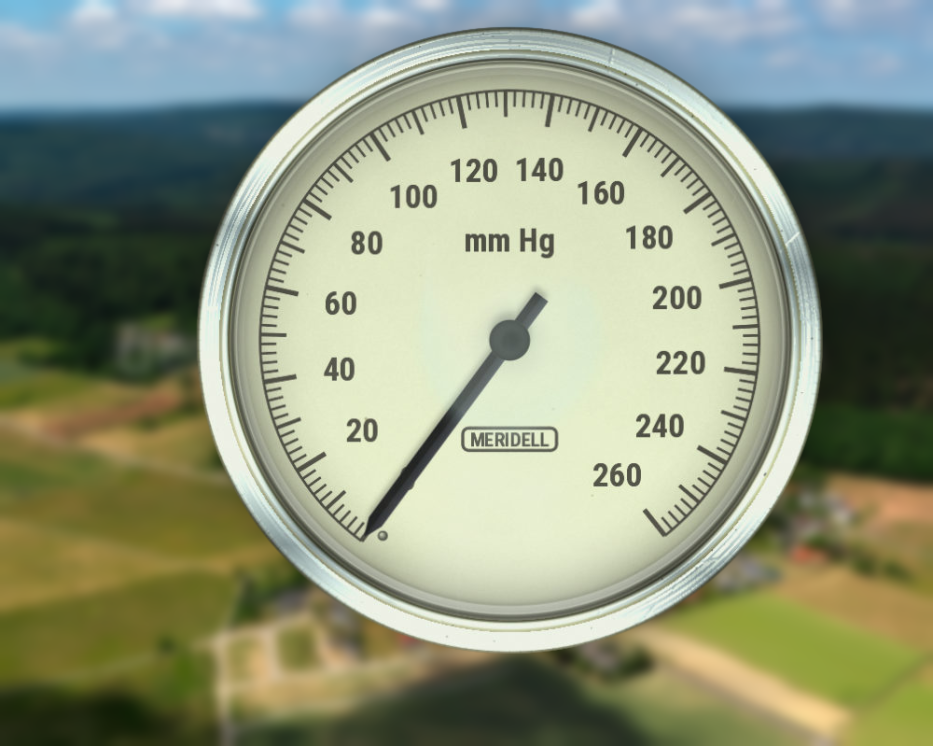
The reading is 0 mmHg
